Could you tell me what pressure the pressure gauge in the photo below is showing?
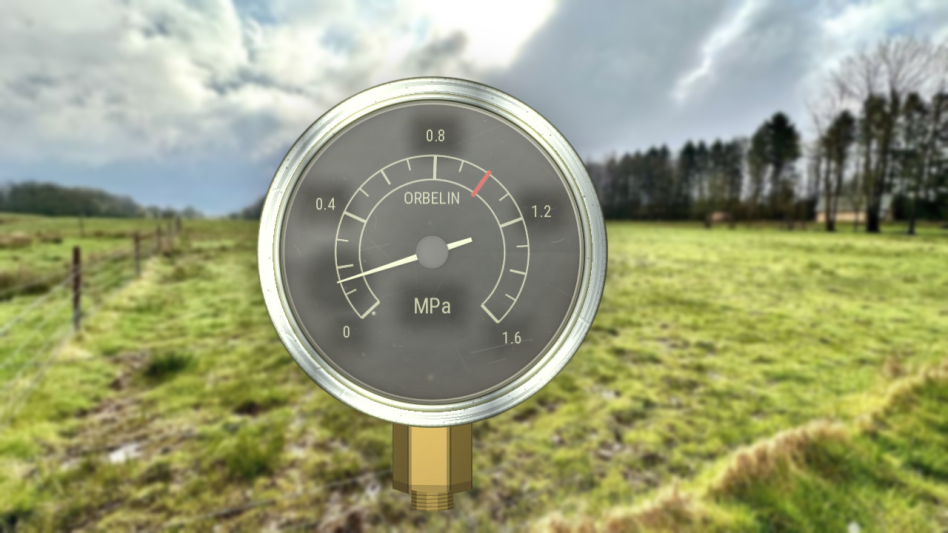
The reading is 0.15 MPa
